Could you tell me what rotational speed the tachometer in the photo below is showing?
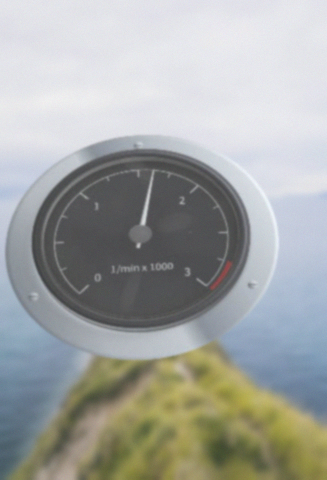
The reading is 1625 rpm
